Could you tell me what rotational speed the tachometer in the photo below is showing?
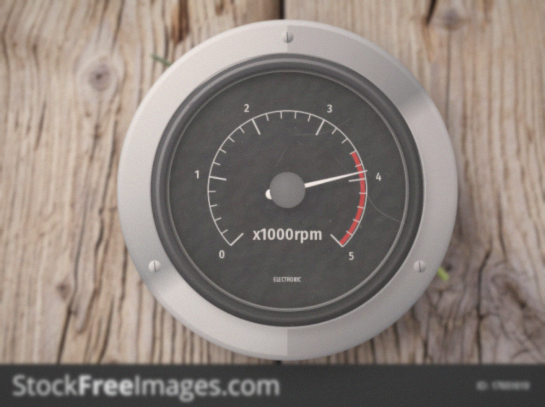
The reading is 3900 rpm
